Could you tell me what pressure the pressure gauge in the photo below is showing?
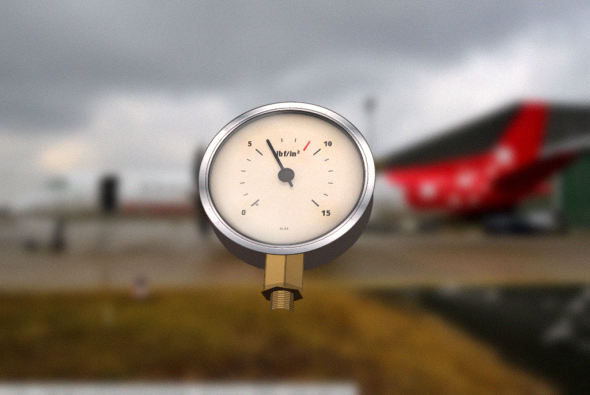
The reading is 6 psi
